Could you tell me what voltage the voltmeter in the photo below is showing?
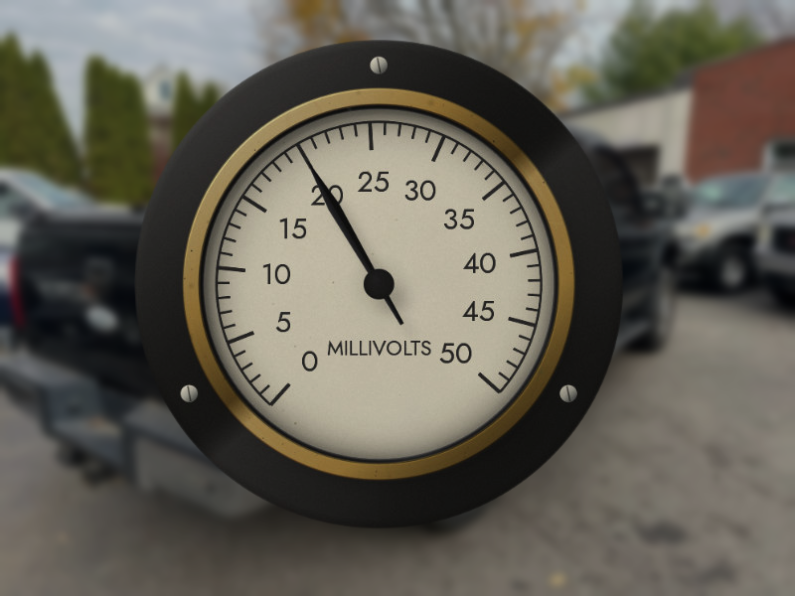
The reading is 20 mV
